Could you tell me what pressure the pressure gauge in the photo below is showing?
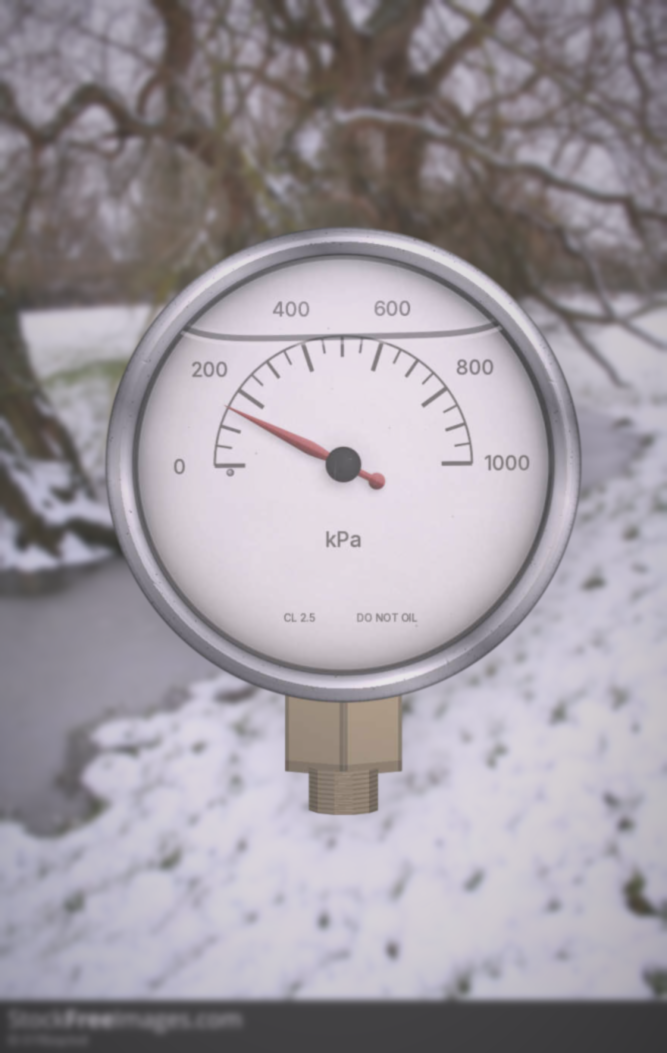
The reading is 150 kPa
